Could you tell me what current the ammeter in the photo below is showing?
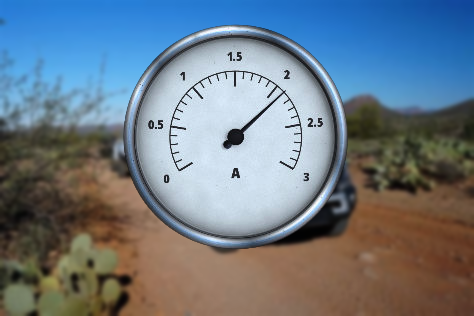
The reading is 2.1 A
